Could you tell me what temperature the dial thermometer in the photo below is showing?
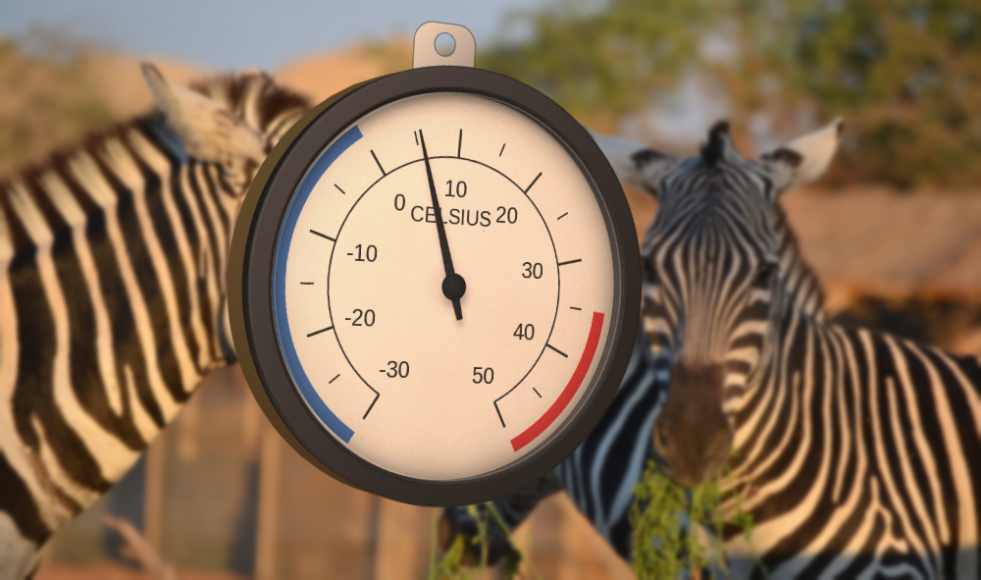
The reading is 5 °C
